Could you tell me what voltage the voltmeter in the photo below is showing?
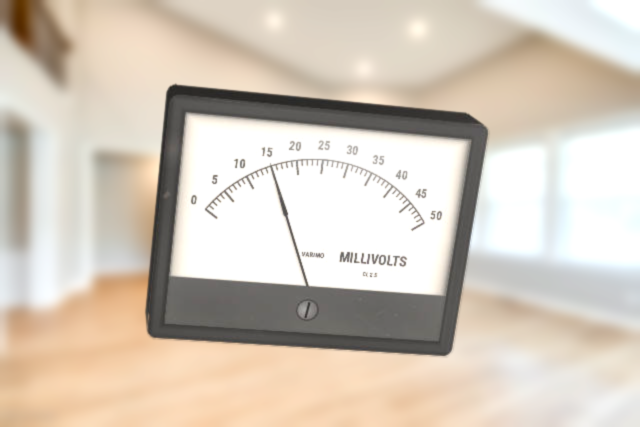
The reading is 15 mV
